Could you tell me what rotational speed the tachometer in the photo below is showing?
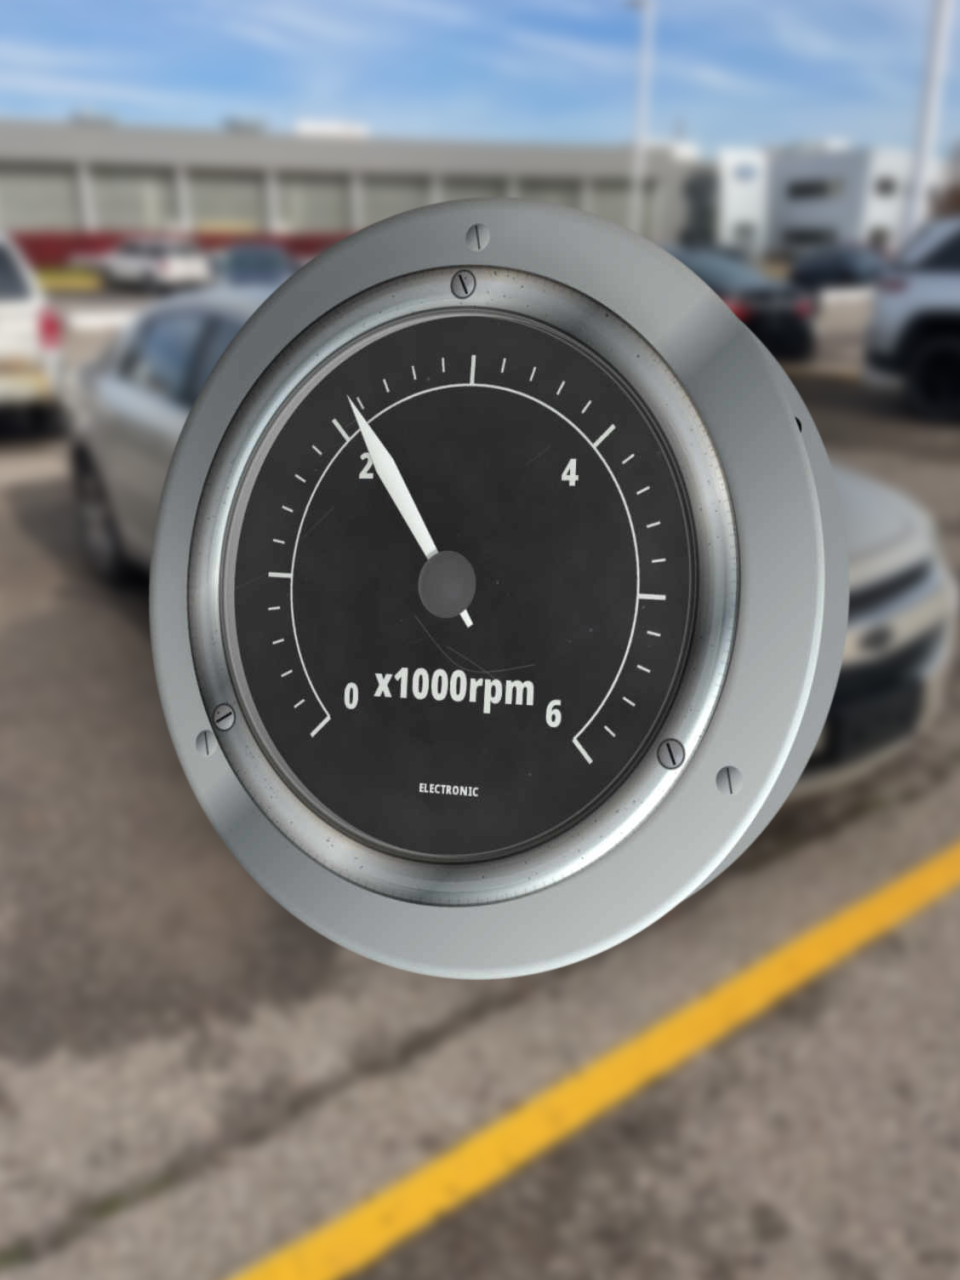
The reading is 2200 rpm
